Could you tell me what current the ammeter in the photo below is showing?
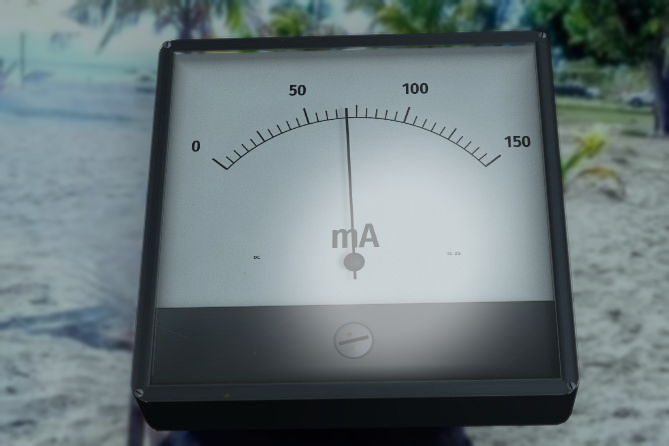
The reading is 70 mA
